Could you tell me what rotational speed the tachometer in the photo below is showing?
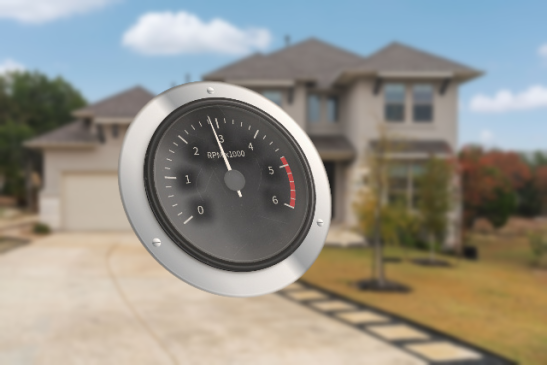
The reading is 2800 rpm
